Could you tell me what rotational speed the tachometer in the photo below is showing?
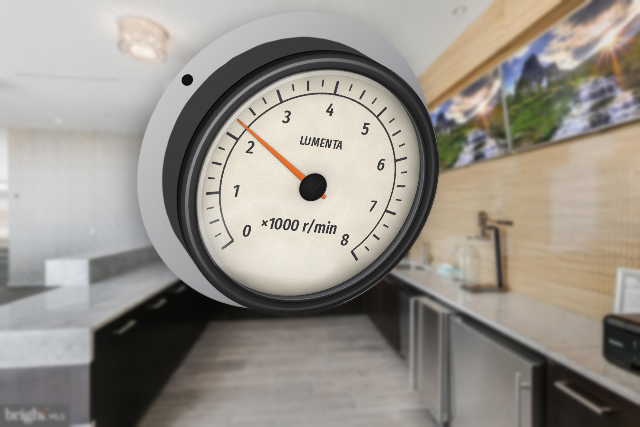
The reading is 2250 rpm
